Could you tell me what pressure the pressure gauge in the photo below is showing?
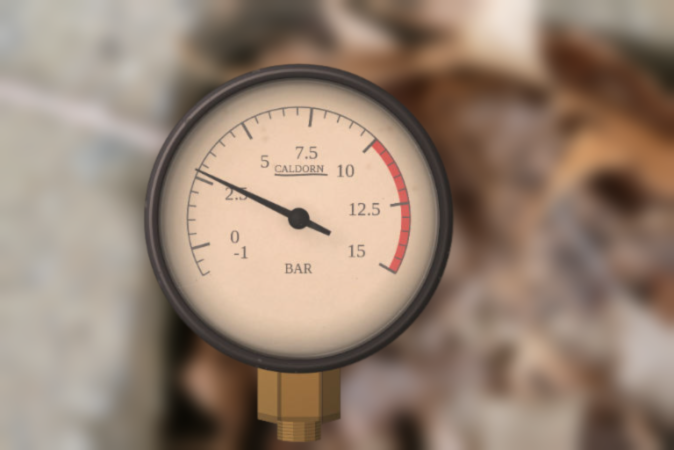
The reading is 2.75 bar
